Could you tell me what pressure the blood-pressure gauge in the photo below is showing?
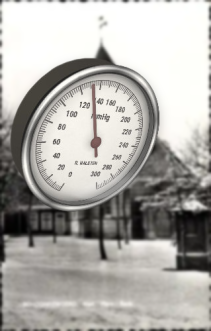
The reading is 130 mmHg
